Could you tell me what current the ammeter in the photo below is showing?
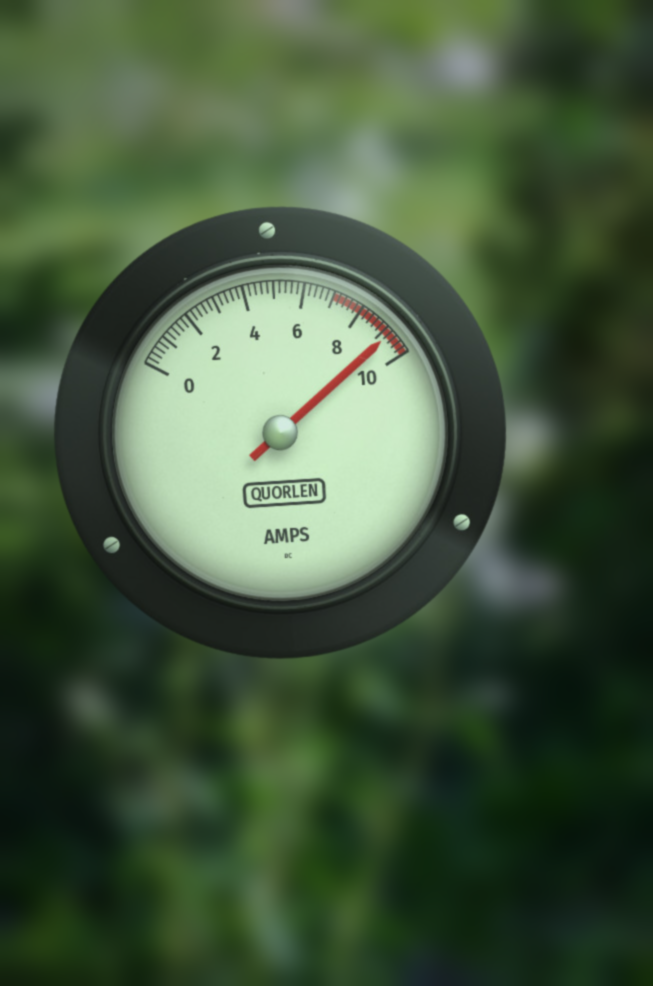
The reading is 9.2 A
